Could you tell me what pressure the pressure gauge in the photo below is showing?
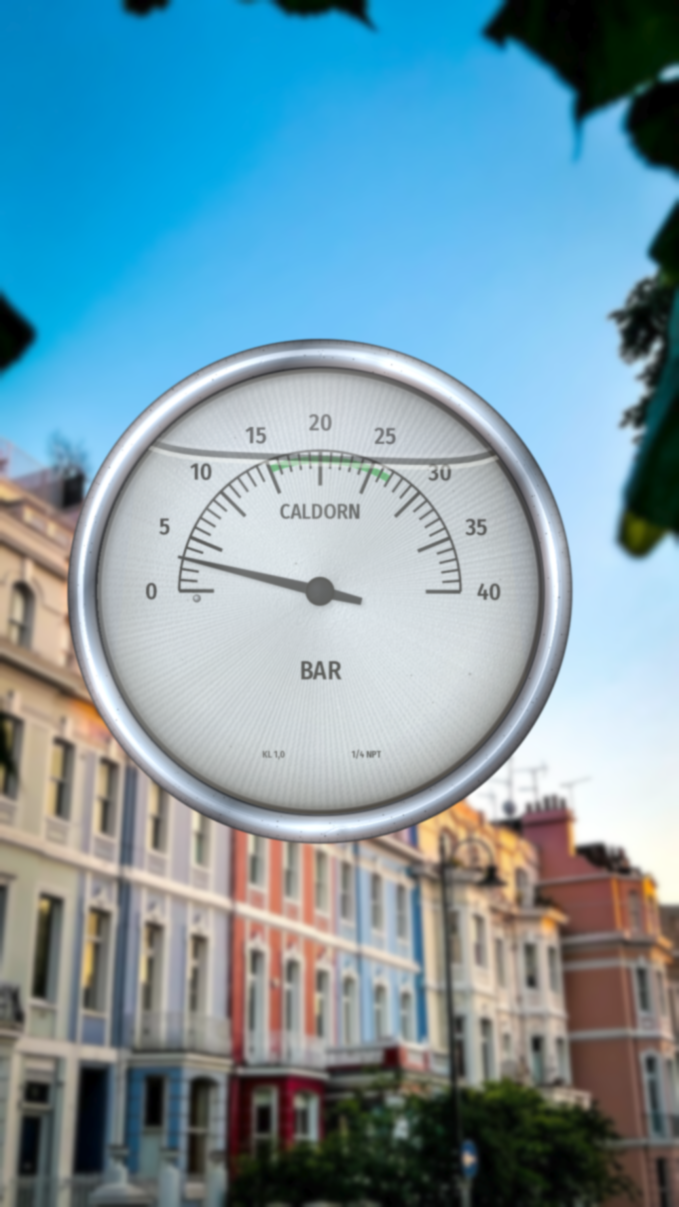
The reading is 3 bar
